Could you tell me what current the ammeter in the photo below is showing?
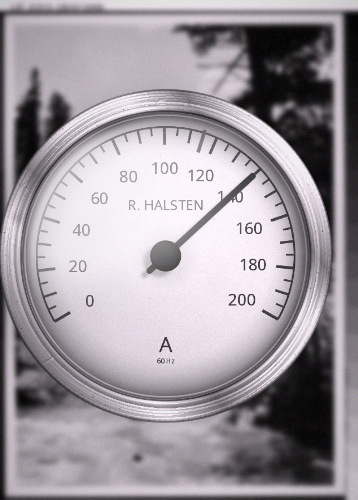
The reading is 140 A
